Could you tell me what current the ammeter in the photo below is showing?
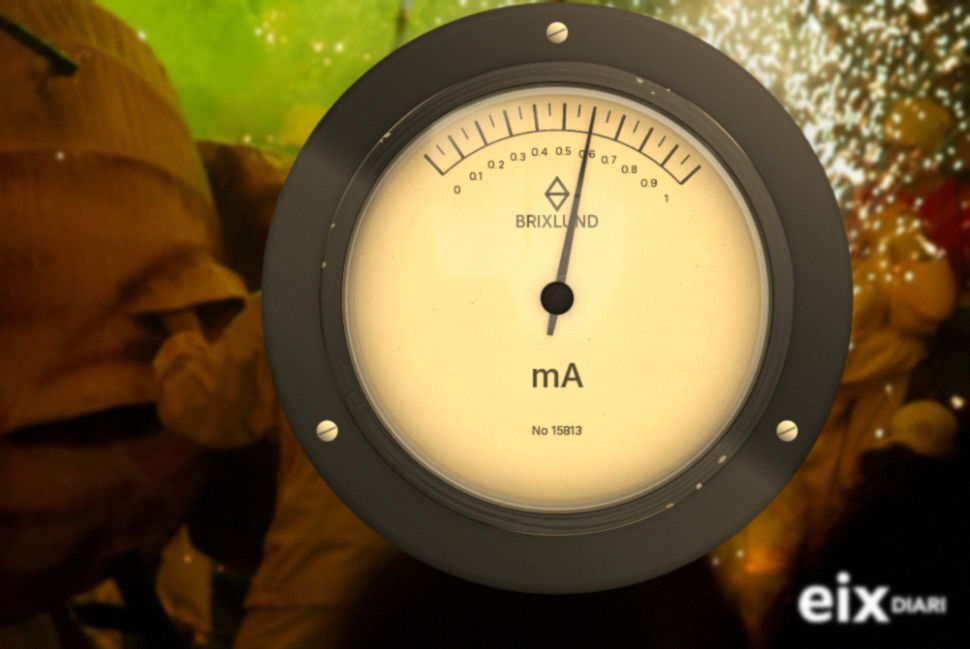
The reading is 0.6 mA
